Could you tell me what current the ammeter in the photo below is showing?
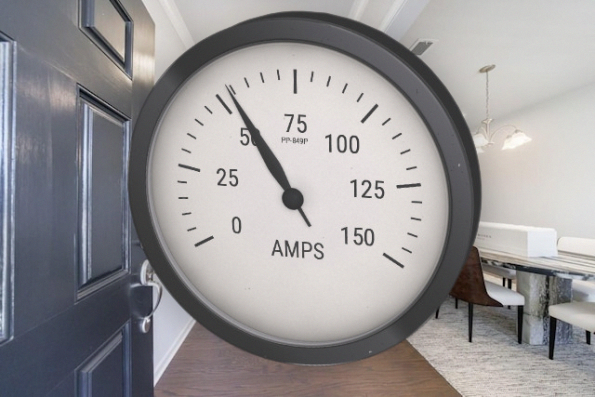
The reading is 55 A
